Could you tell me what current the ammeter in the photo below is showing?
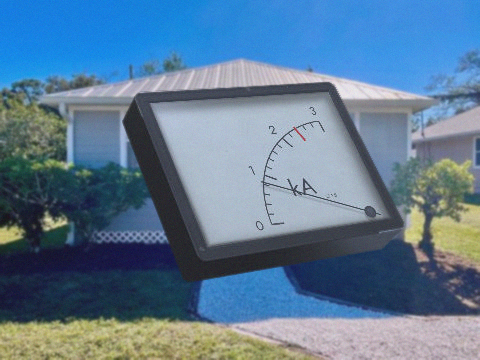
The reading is 0.8 kA
